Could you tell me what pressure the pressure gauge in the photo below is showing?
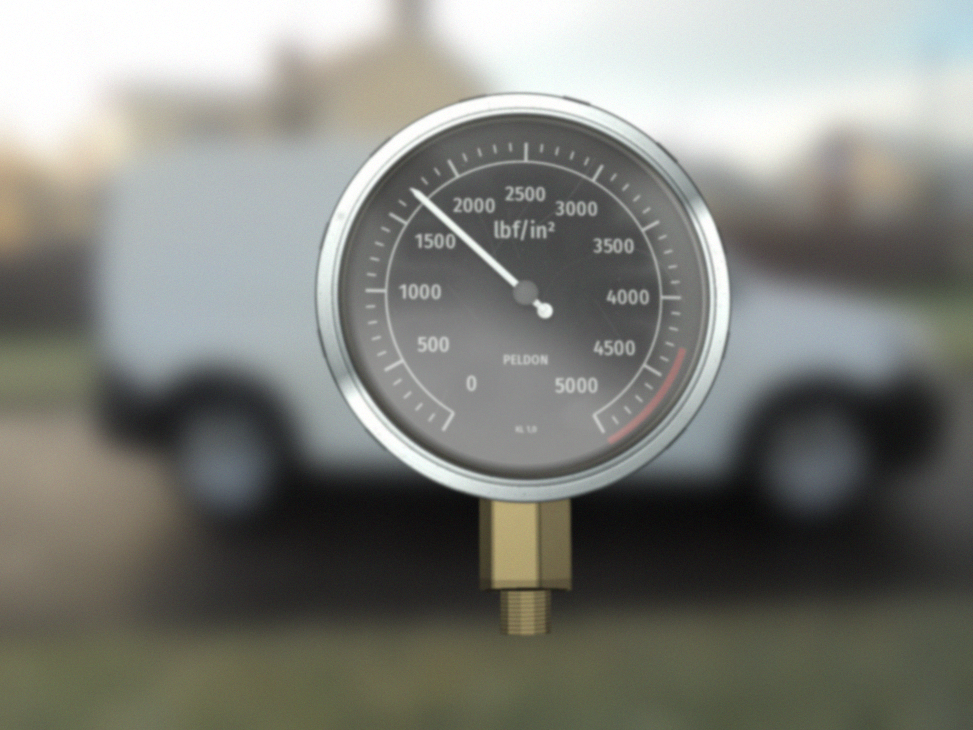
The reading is 1700 psi
